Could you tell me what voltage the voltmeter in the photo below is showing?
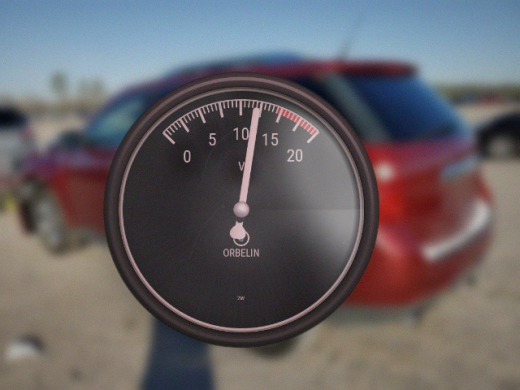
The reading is 12 V
